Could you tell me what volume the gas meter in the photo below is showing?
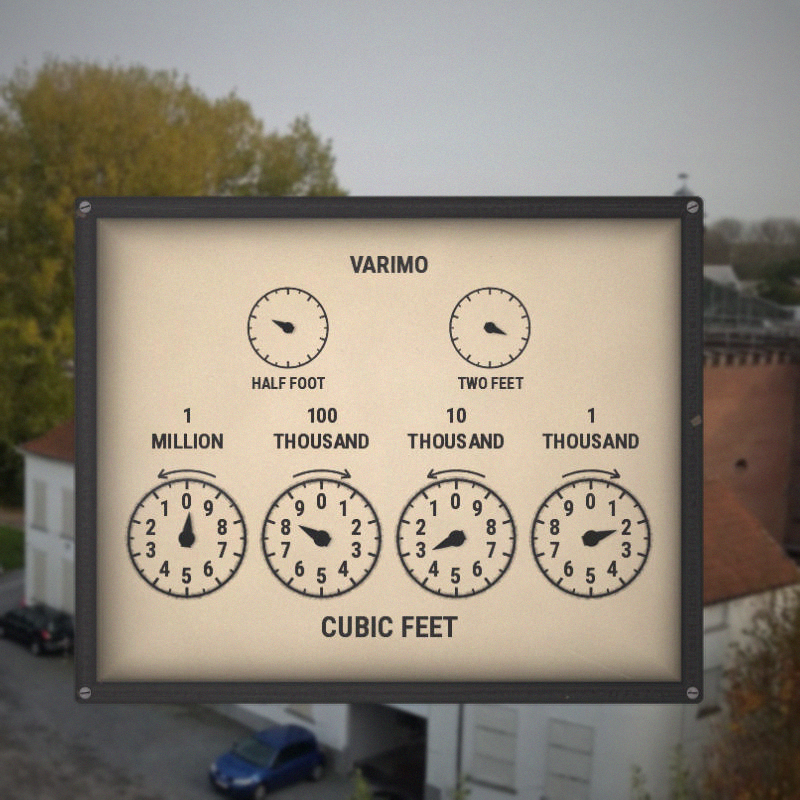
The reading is 983200 ft³
